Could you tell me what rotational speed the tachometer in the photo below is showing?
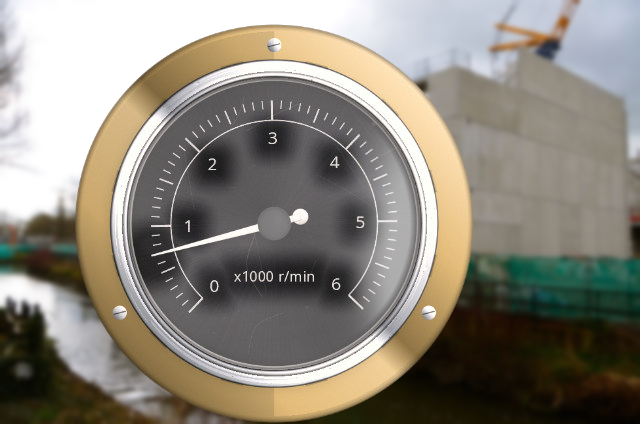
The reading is 700 rpm
